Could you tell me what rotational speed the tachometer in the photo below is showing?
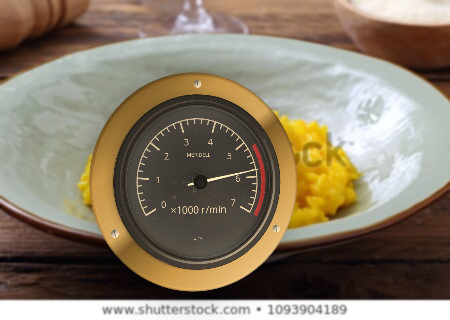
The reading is 5800 rpm
